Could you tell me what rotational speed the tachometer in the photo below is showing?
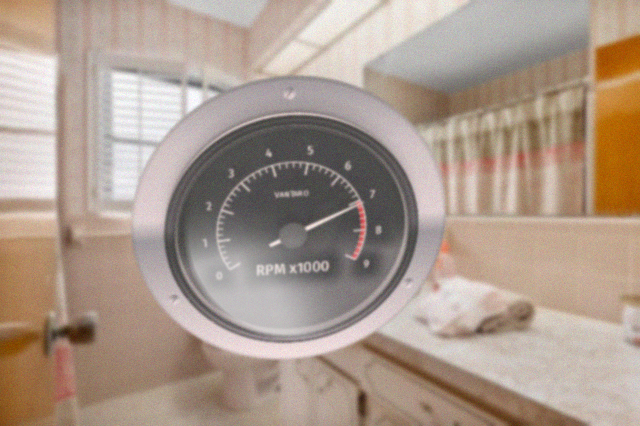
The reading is 7000 rpm
